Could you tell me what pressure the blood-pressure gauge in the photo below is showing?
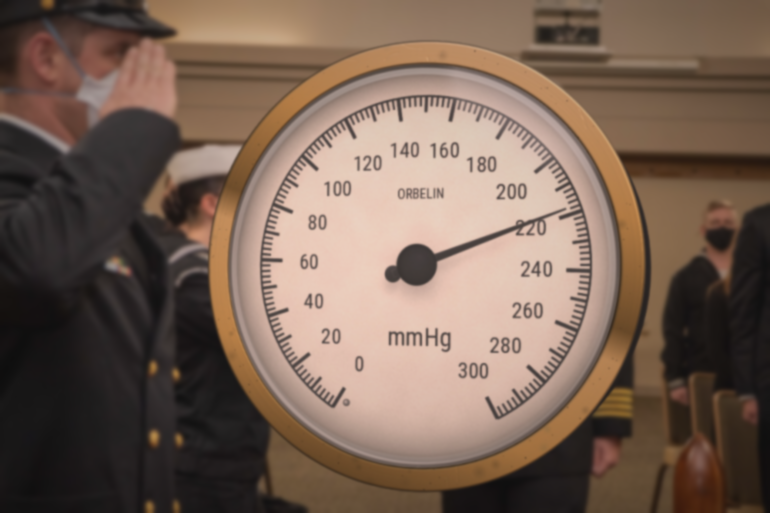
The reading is 218 mmHg
